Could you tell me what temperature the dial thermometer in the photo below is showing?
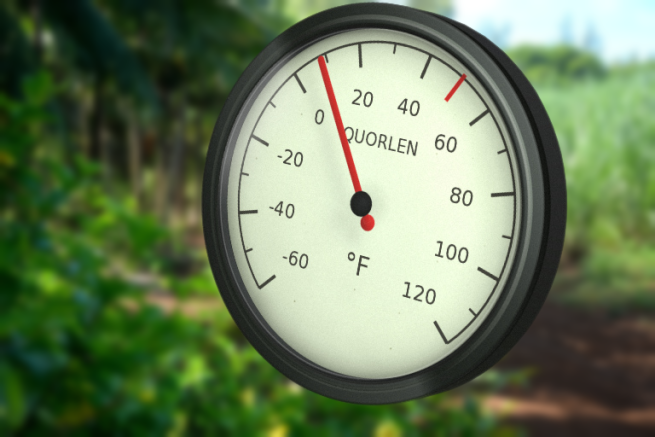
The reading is 10 °F
